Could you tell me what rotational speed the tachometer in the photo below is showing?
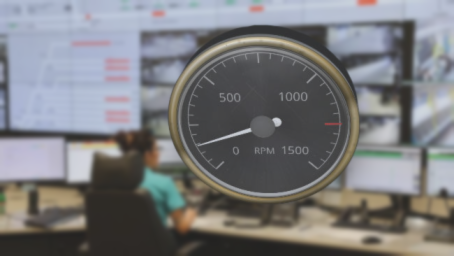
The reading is 150 rpm
